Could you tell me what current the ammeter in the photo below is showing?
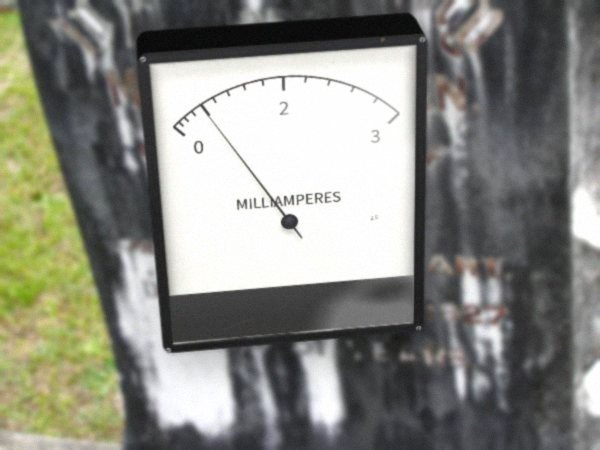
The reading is 1 mA
